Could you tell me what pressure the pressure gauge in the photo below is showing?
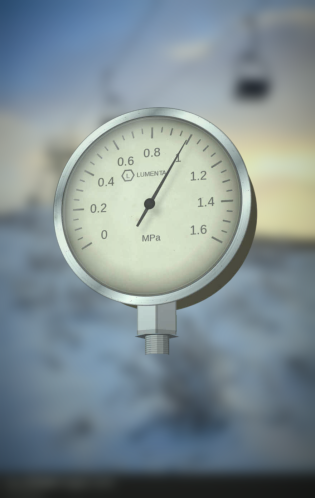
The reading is 1 MPa
